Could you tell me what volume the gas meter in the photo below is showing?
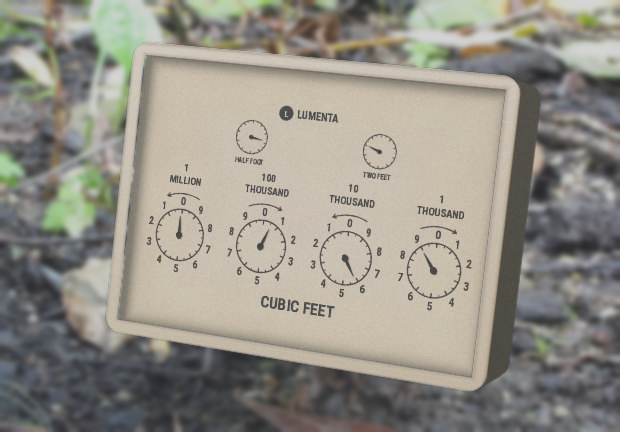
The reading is 5900 ft³
